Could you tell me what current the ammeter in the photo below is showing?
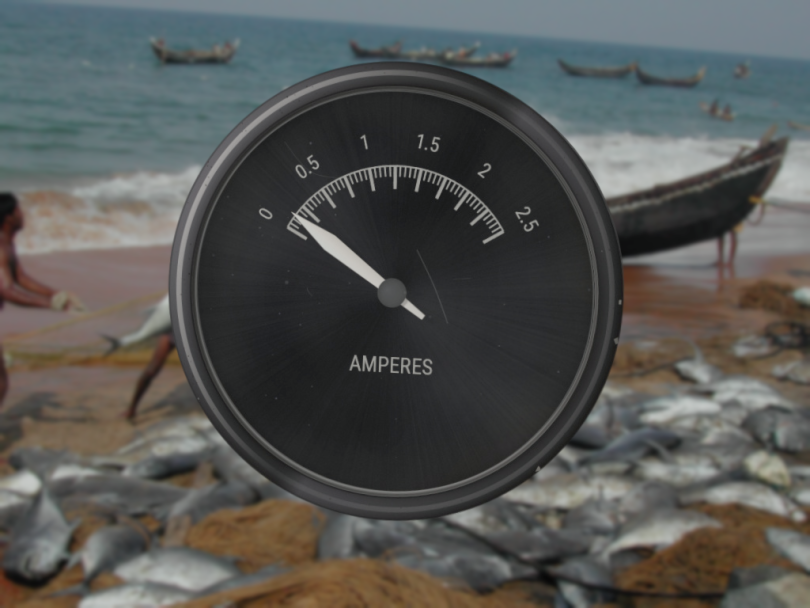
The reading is 0.15 A
